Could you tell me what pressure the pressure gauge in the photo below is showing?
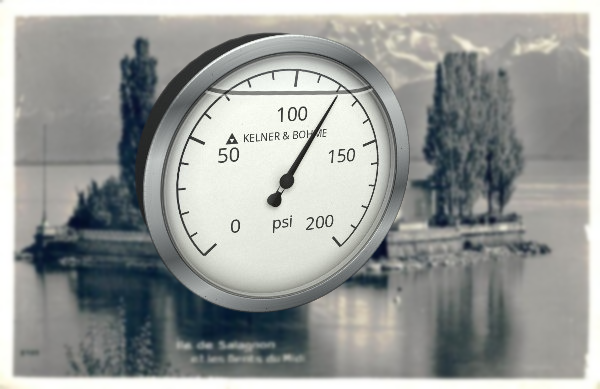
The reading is 120 psi
